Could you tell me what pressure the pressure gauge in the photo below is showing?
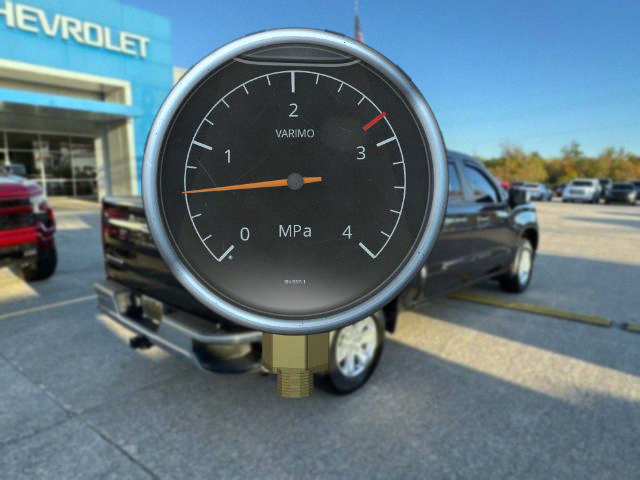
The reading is 0.6 MPa
